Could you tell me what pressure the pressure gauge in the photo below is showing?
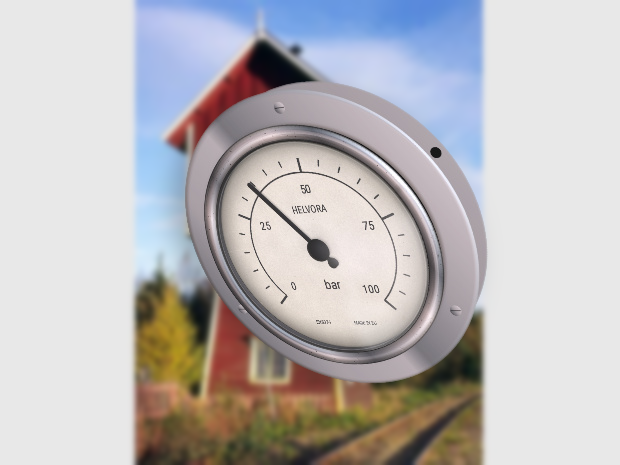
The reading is 35 bar
